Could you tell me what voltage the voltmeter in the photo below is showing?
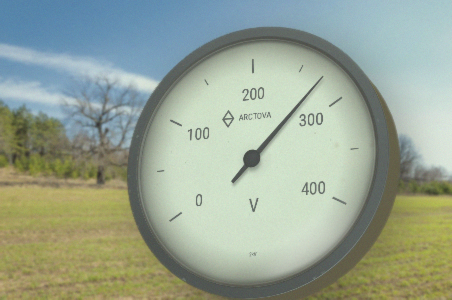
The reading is 275 V
